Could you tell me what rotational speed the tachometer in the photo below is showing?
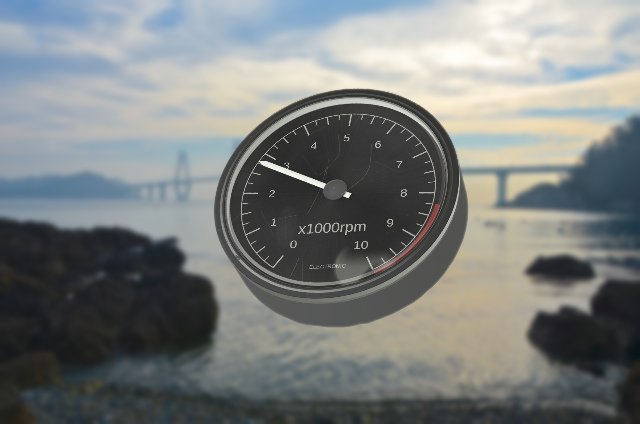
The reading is 2750 rpm
